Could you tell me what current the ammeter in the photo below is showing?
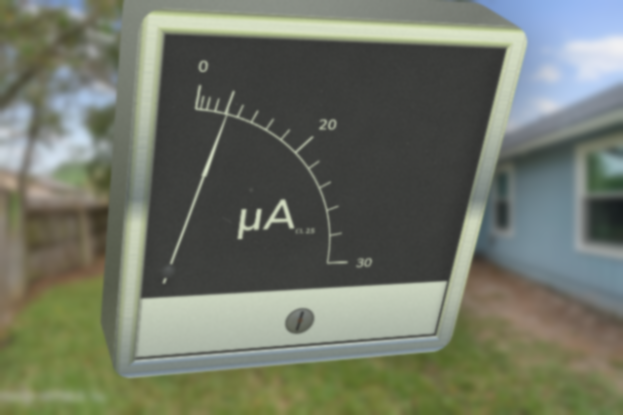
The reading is 10 µA
